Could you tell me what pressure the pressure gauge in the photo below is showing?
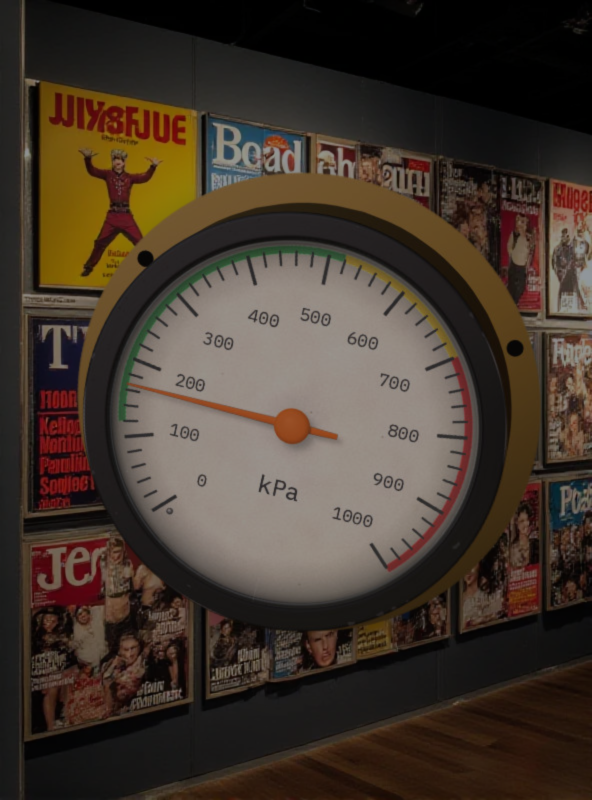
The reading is 170 kPa
